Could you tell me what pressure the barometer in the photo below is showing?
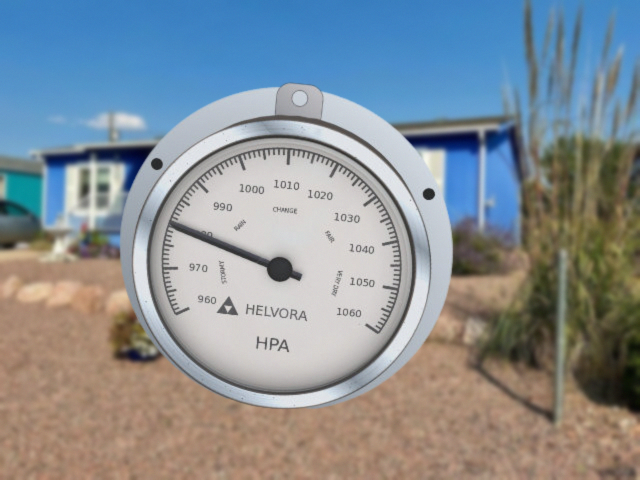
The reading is 980 hPa
